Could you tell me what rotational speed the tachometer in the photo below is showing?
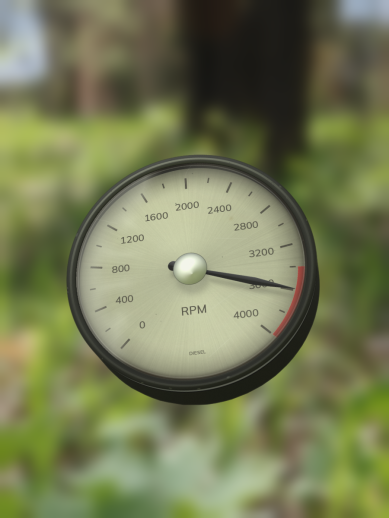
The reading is 3600 rpm
